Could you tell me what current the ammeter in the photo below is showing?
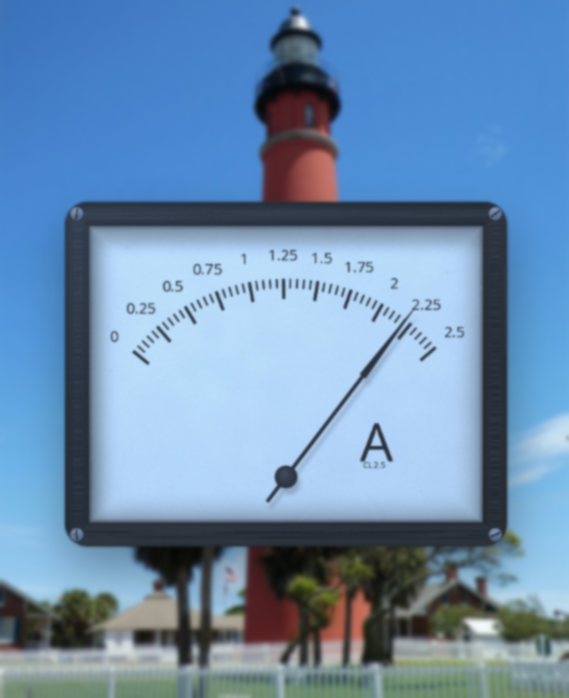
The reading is 2.2 A
